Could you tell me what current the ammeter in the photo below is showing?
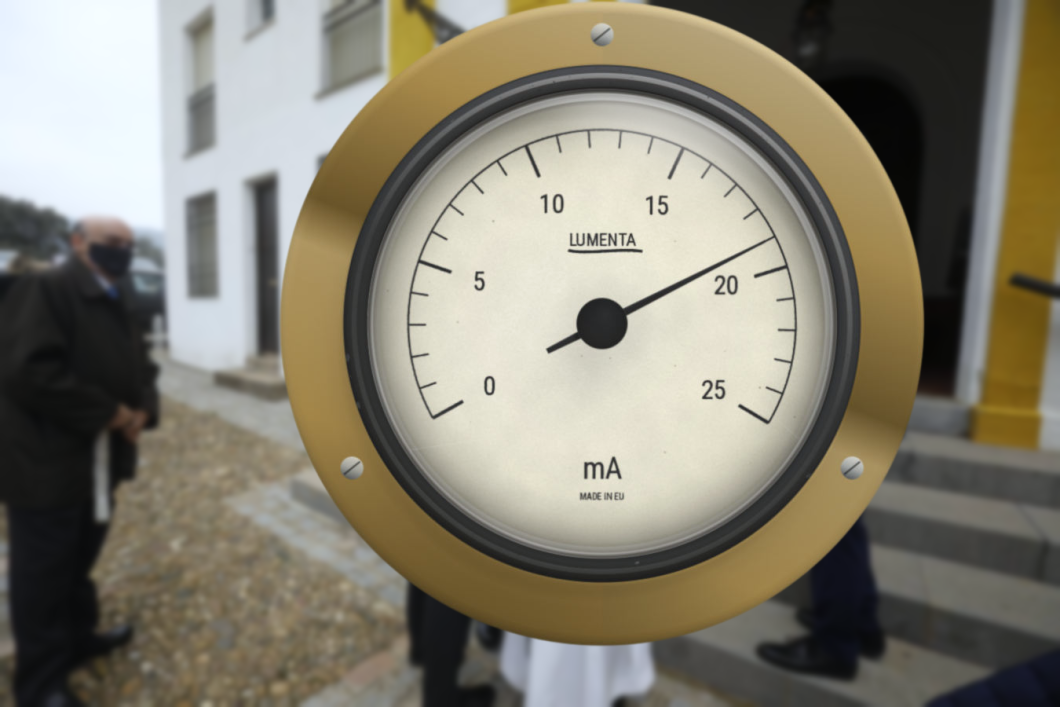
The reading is 19 mA
